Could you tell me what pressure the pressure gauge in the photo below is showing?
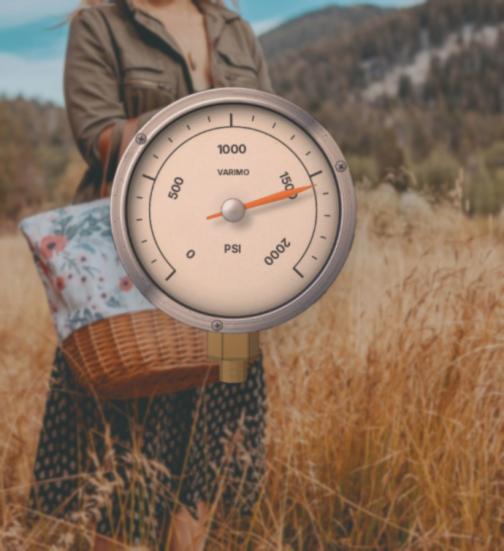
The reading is 1550 psi
